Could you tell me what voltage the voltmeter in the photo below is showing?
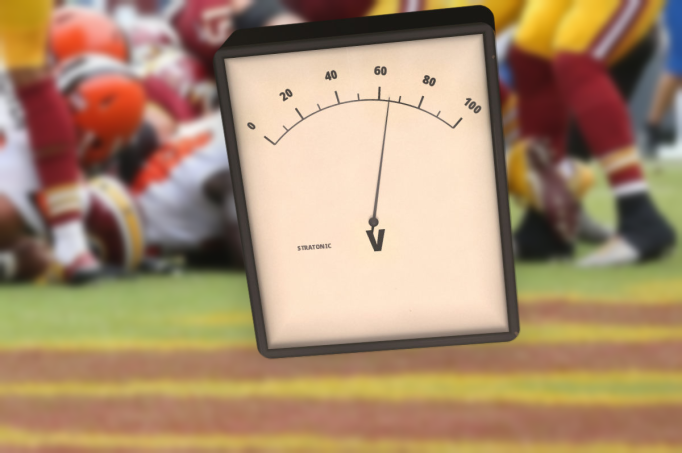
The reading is 65 V
